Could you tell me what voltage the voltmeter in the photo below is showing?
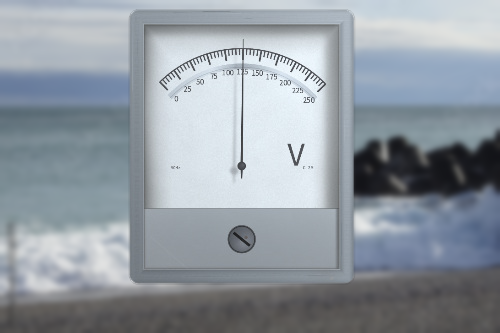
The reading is 125 V
